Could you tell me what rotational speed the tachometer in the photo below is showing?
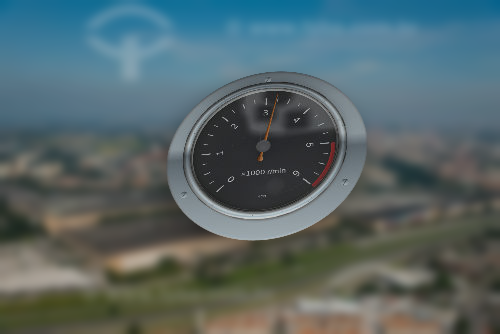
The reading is 3250 rpm
